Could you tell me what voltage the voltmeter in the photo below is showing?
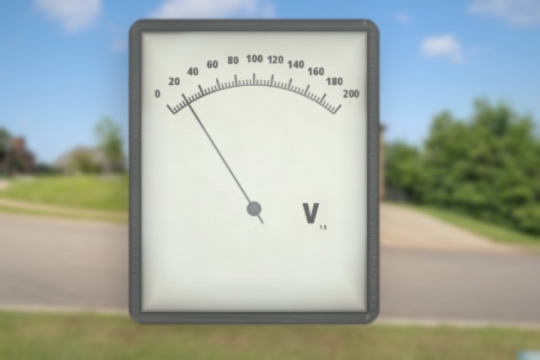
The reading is 20 V
